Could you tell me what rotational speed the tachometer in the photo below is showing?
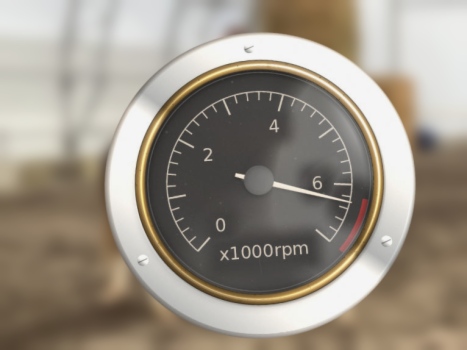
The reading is 6300 rpm
